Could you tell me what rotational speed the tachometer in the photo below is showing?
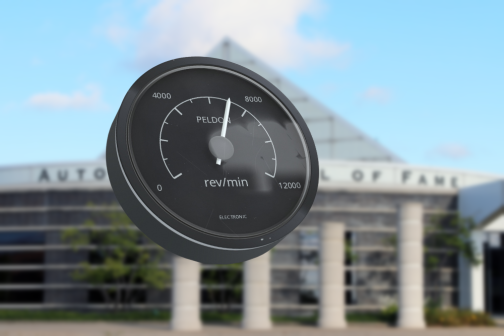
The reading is 7000 rpm
